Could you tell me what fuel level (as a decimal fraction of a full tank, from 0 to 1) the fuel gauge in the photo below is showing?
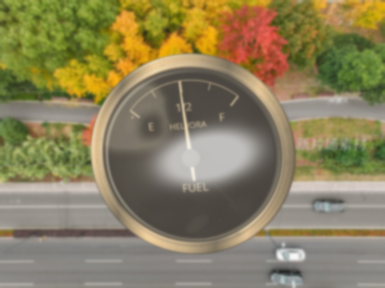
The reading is 0.5
